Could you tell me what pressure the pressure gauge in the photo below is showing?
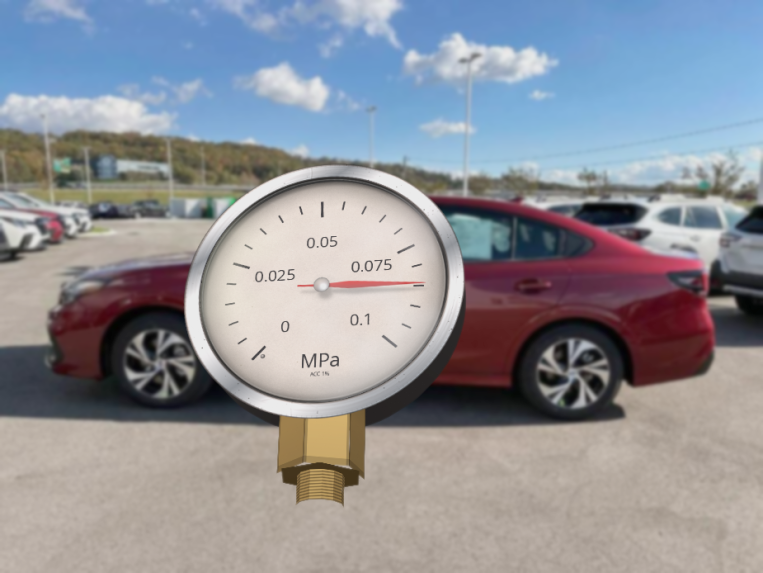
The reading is 0.085 MPa
